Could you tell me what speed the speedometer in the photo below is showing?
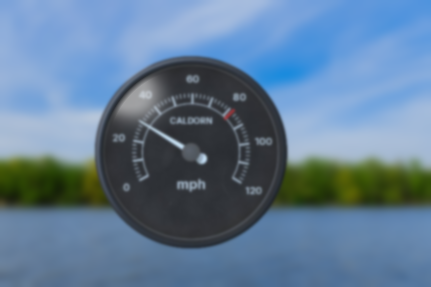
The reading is 30 mph
